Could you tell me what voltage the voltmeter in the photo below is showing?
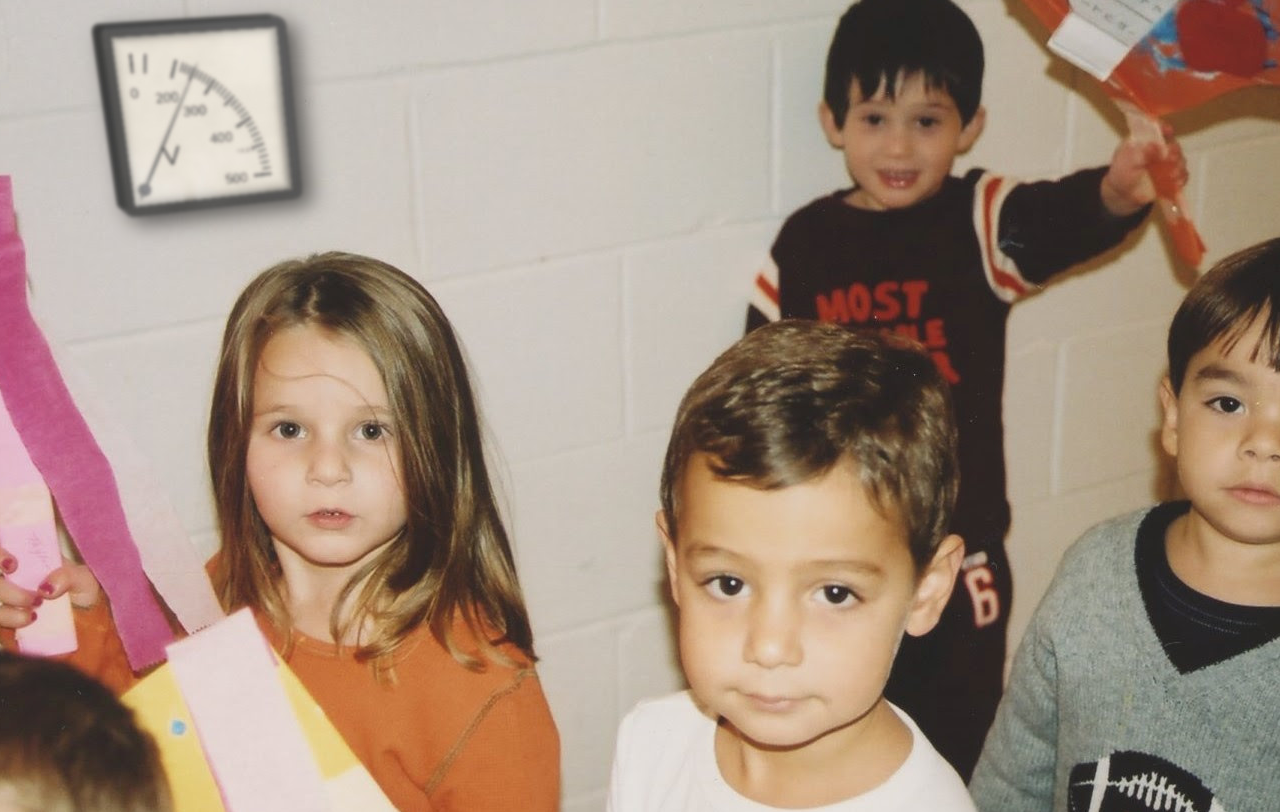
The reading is 250 V
